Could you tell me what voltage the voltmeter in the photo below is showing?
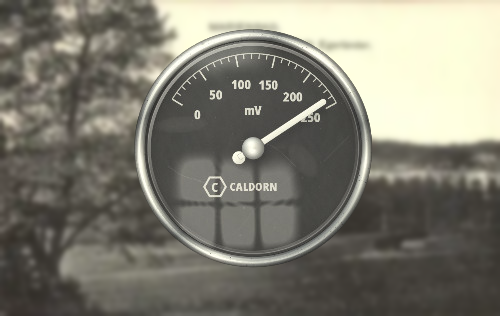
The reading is 240 mV
